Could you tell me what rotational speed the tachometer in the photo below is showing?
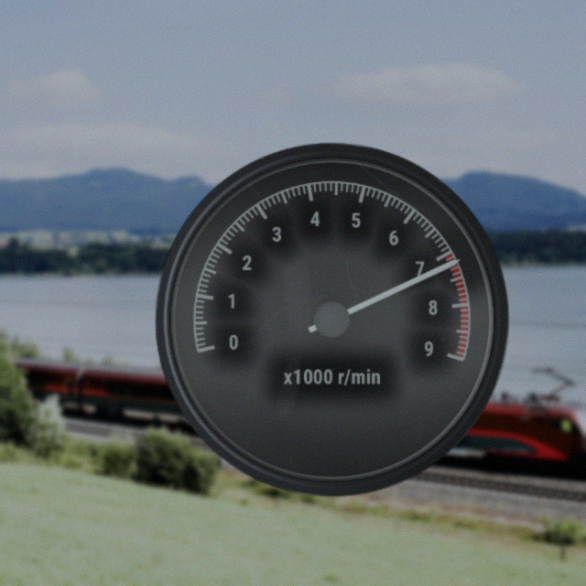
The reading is 7200 rpm
